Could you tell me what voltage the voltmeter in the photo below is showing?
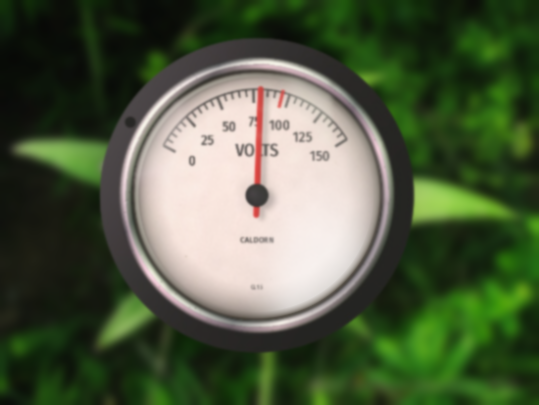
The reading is 80 V
